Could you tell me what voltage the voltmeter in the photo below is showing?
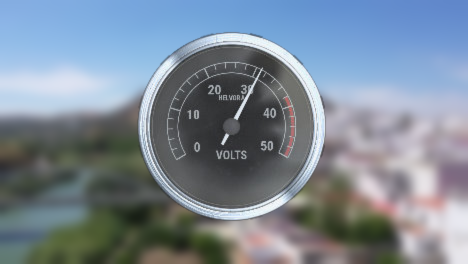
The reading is 31 V
